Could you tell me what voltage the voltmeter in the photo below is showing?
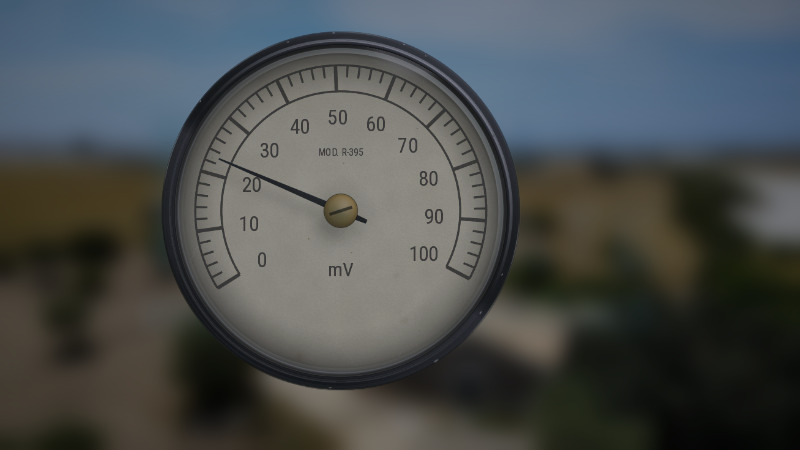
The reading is 23 mV
